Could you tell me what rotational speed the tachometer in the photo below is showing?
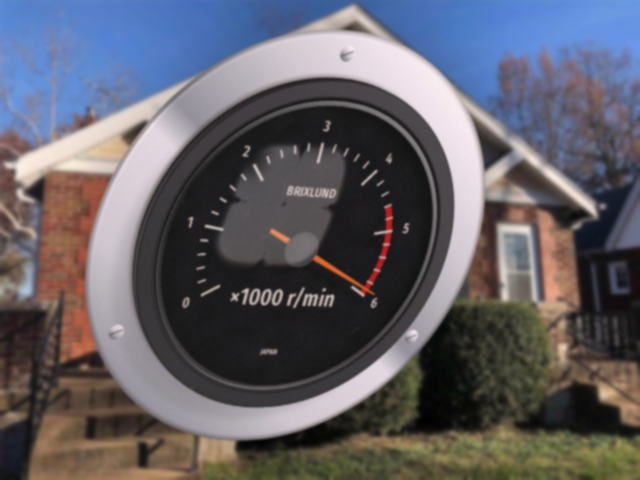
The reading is 5900 rpm
